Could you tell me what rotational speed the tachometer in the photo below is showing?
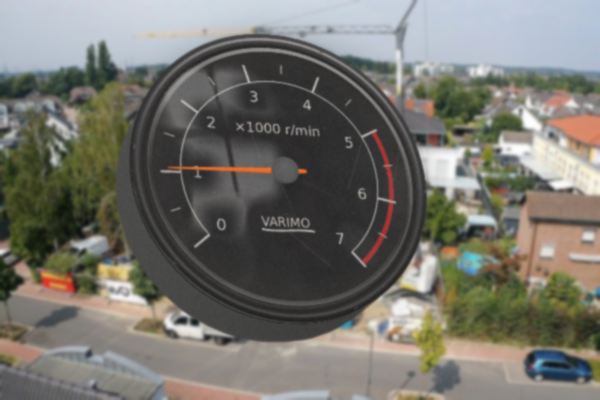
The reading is 1000 rpm
